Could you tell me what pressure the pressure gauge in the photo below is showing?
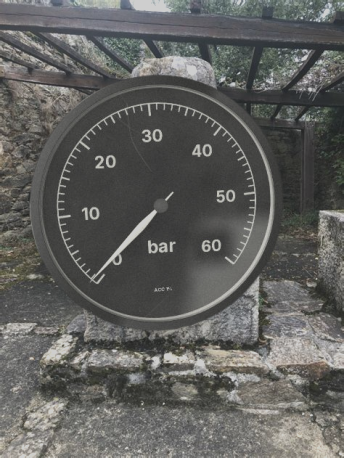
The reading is 1 bar
